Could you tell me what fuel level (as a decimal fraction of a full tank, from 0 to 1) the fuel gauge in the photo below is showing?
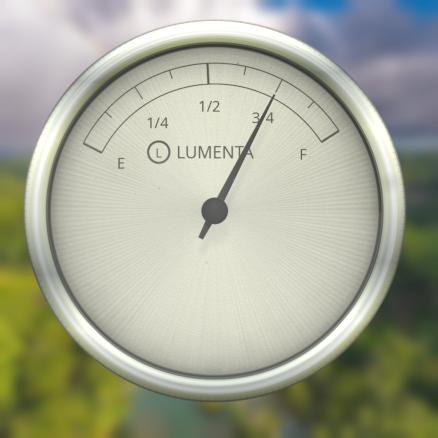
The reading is 0.75
